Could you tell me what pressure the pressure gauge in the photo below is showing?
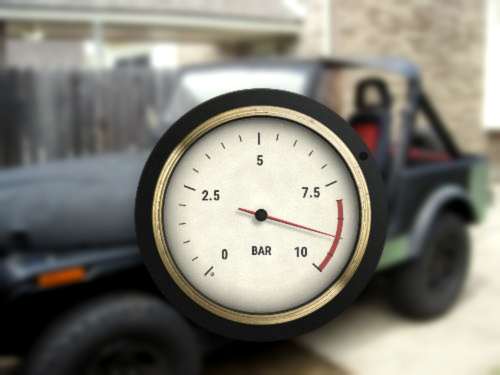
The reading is 9 bar
